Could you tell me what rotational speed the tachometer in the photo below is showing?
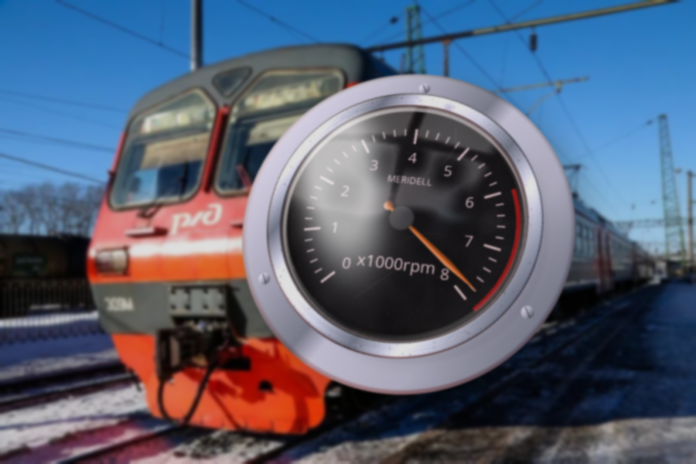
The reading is 7800 rpm
